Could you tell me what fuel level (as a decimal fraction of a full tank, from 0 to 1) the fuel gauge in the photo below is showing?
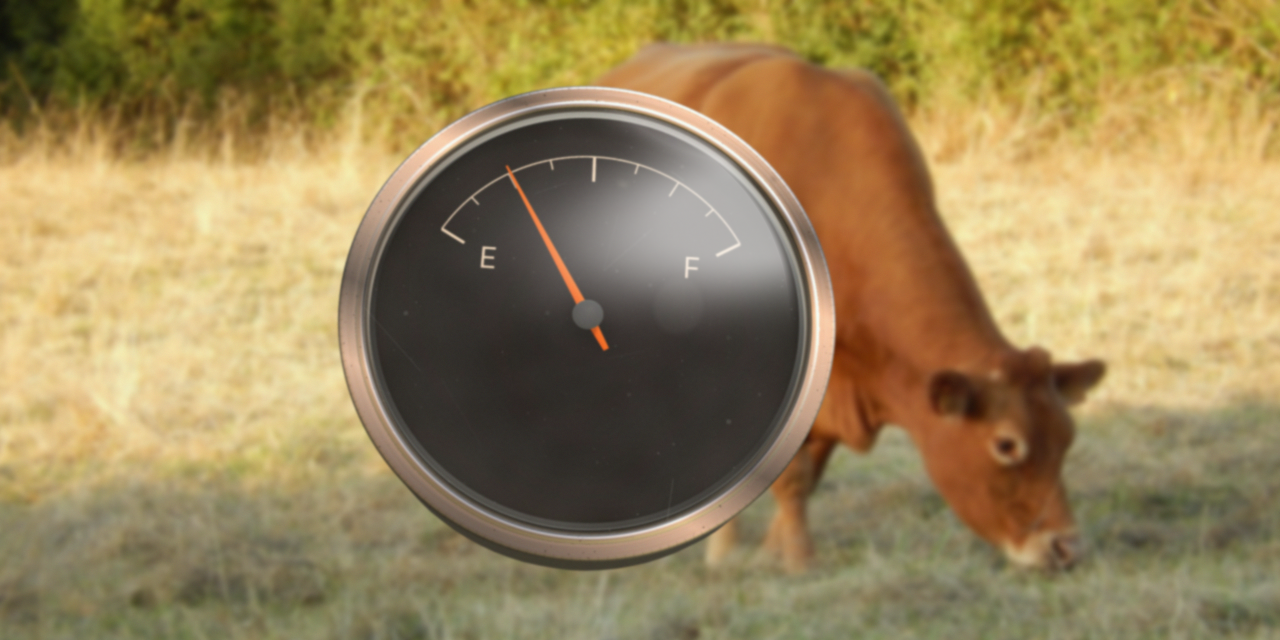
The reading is 0.25
